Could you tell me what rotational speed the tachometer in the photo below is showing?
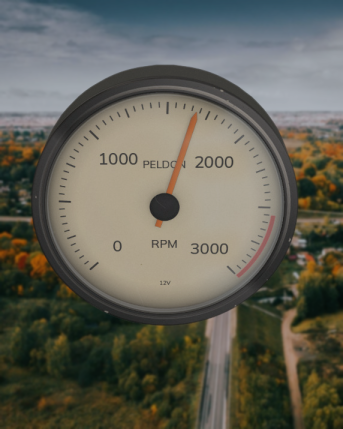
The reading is 1675 rpm
